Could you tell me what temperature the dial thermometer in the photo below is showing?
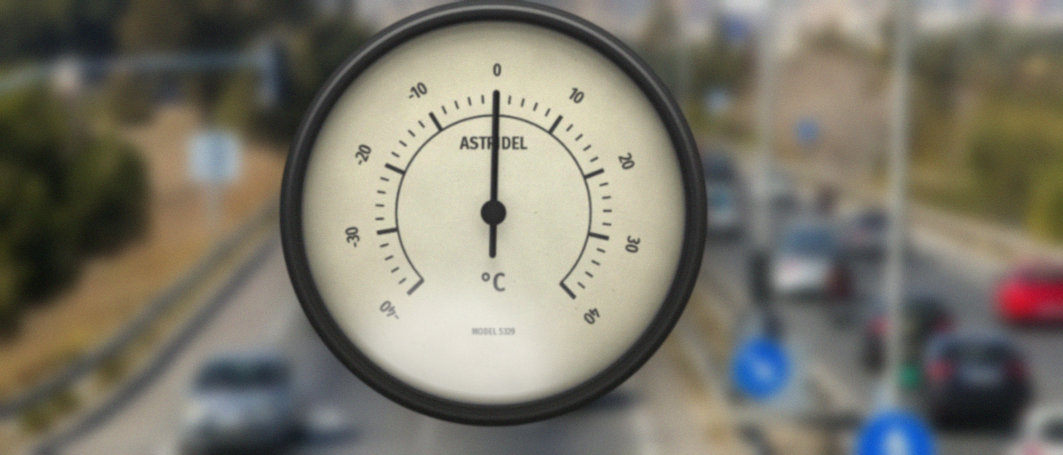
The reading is 0 °C
